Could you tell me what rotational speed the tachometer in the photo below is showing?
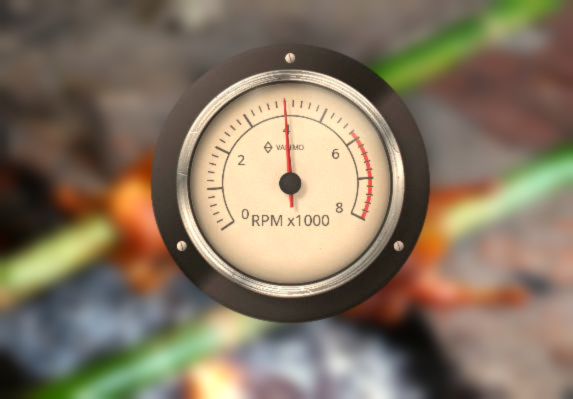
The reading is 4000 rpm
